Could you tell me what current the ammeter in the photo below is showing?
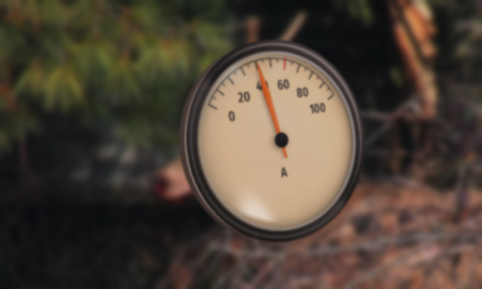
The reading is 40 A
